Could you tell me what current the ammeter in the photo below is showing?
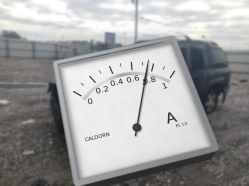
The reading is 0.75 A
